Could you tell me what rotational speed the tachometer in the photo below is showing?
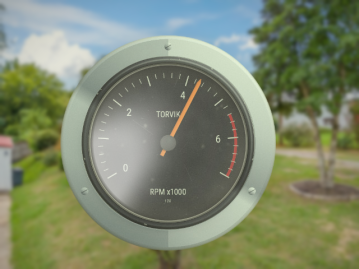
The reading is 4300 rpm
